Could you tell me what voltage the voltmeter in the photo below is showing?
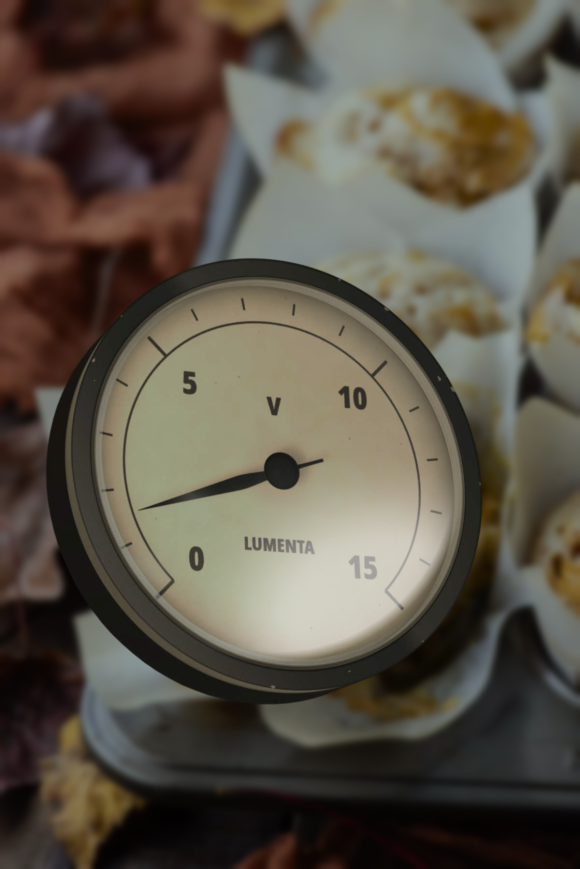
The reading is 1.5 V
